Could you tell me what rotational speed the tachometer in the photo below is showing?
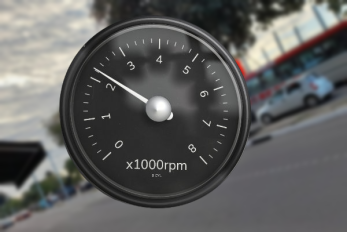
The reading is 2200 rpm
